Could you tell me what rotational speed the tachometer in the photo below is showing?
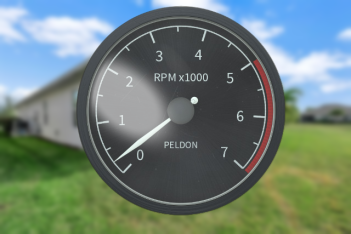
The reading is 250 rpm
